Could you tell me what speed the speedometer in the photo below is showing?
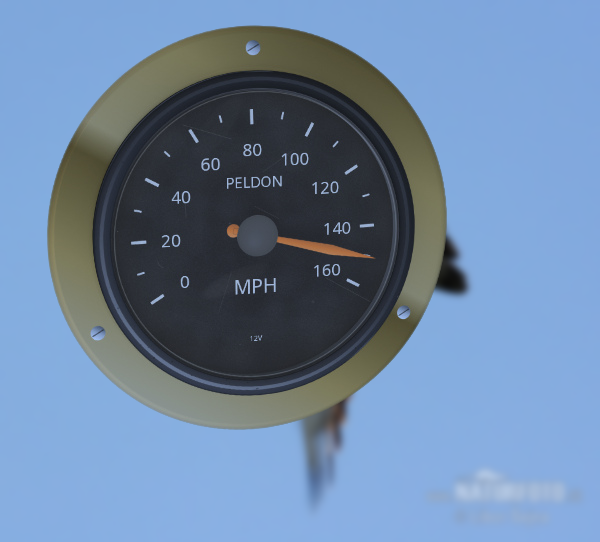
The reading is 150 mph
